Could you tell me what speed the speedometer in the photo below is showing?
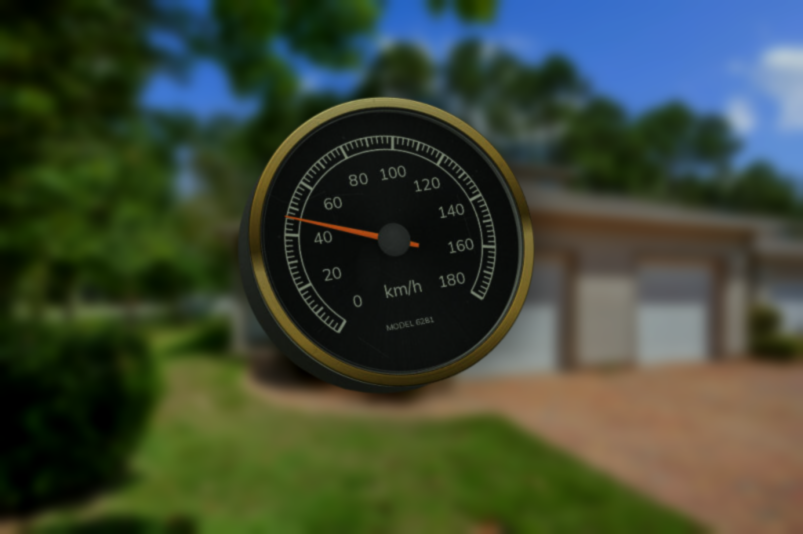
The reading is 46 km/h
